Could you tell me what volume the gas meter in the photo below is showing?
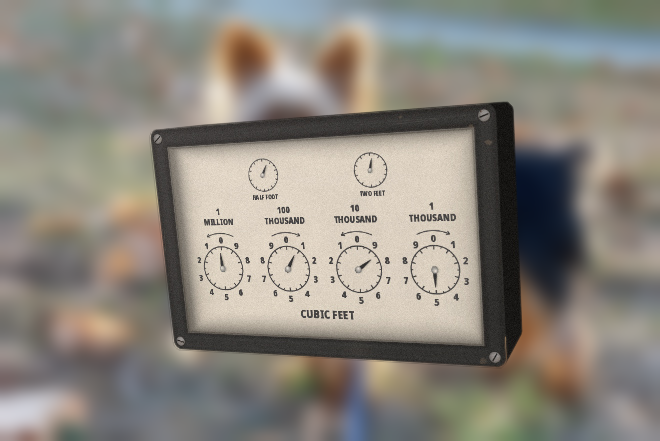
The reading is 8500 ft³
